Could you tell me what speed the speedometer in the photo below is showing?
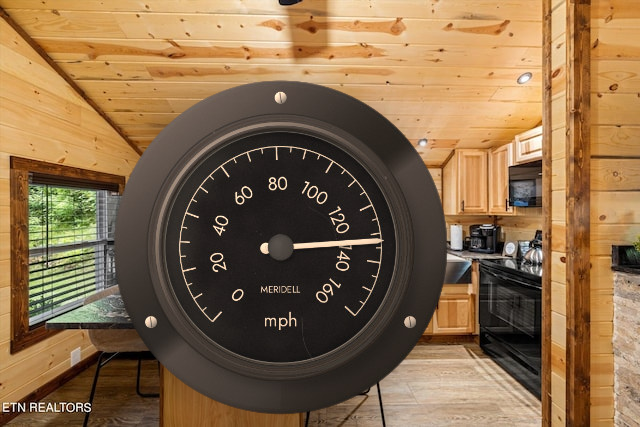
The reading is 132.5 mph
